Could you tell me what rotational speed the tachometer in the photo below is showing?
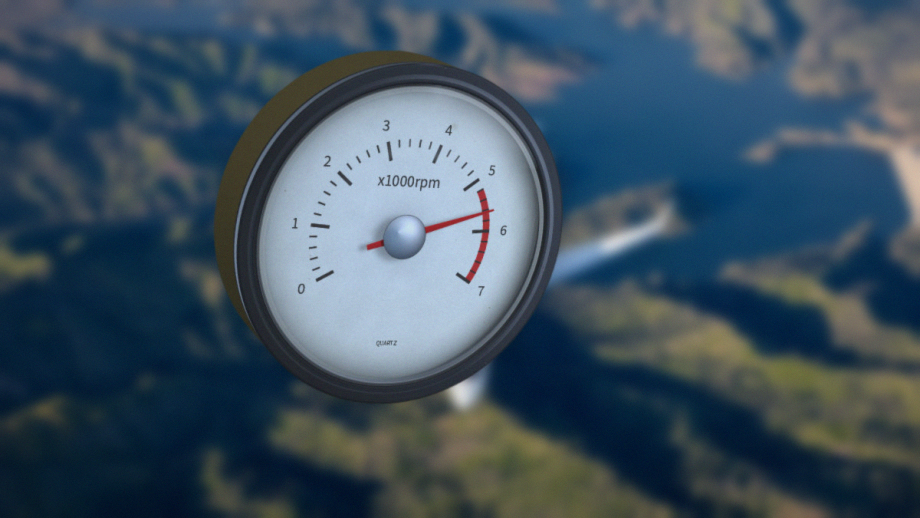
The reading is 5600 rpm
